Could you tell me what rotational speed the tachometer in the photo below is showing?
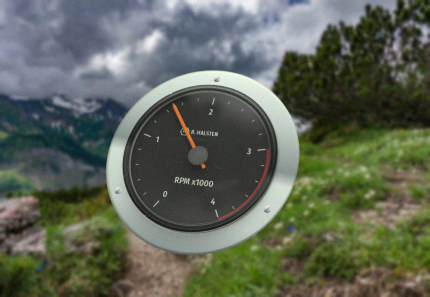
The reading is 1500 rpm
